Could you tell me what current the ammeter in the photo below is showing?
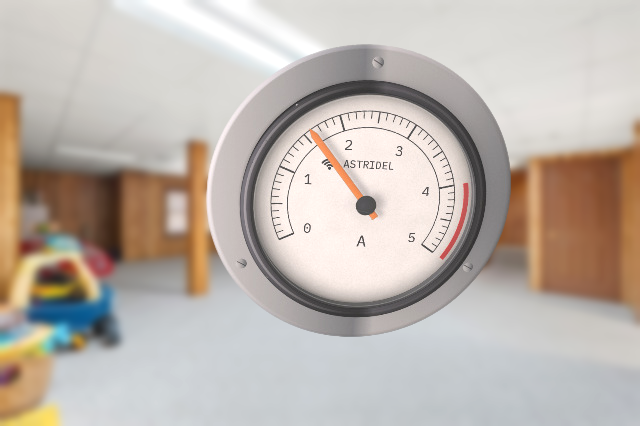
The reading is 1.6 A
